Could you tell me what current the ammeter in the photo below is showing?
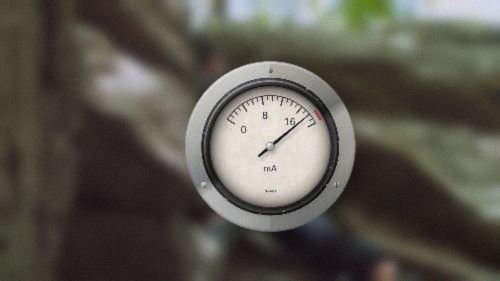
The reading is 18 mA
